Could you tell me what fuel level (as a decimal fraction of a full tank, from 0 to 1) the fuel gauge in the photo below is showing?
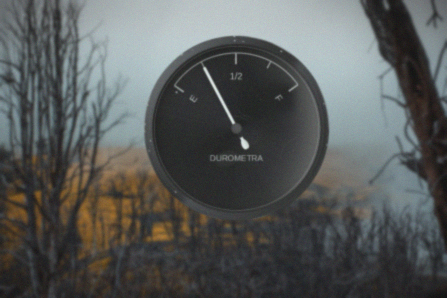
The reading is 0.25
